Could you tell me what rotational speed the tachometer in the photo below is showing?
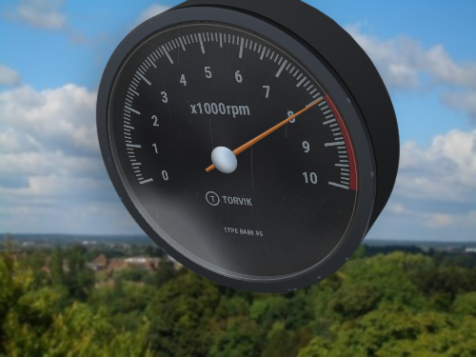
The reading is 8000 rpm
